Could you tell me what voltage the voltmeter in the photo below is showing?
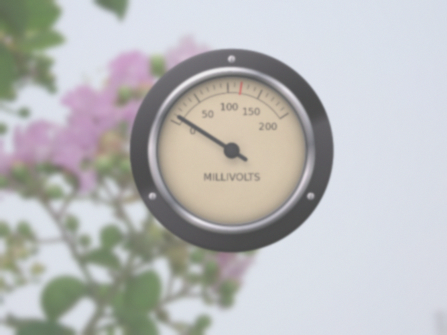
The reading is 10 mV
